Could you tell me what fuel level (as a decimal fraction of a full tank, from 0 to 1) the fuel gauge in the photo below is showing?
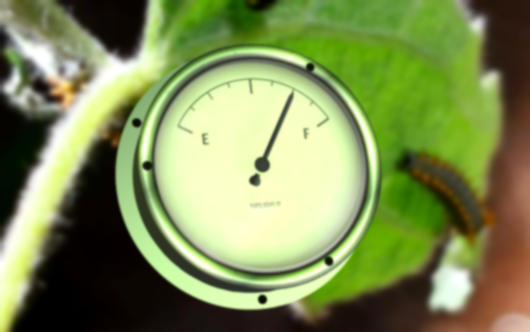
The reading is 0.75
